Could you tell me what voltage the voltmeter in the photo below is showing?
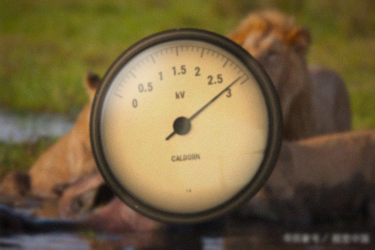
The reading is 2.9 kV
